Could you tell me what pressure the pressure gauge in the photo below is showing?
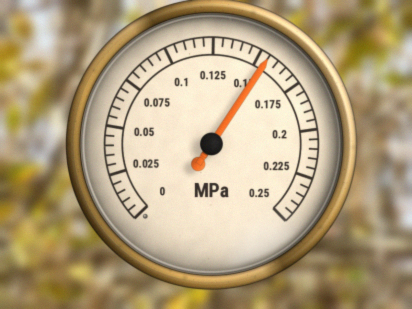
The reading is 0.155 MPa
